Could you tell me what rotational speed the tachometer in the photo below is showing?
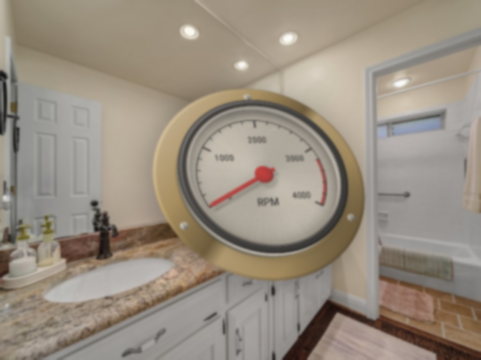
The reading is 0 rpm
